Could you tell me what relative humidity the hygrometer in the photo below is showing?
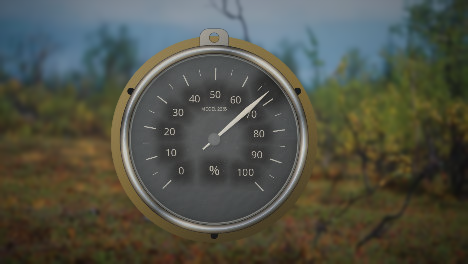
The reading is 67.5 %
